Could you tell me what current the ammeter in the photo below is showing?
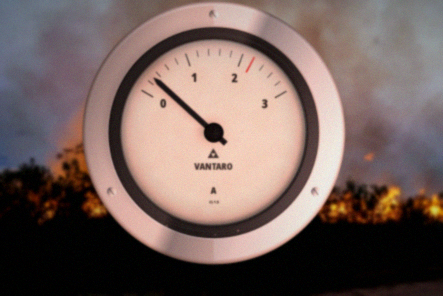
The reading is 0.3 A
